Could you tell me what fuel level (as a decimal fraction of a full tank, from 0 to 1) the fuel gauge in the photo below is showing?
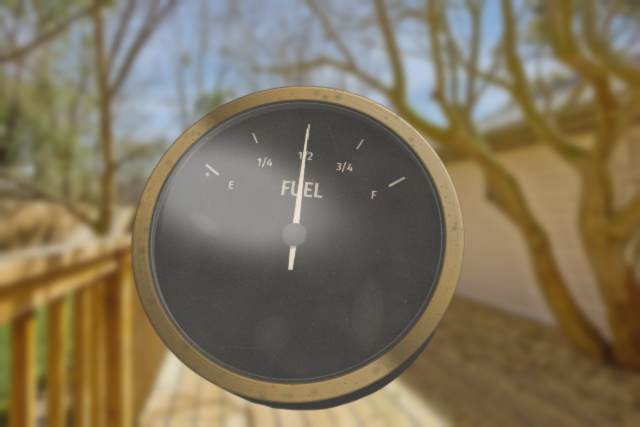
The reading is 0.5
